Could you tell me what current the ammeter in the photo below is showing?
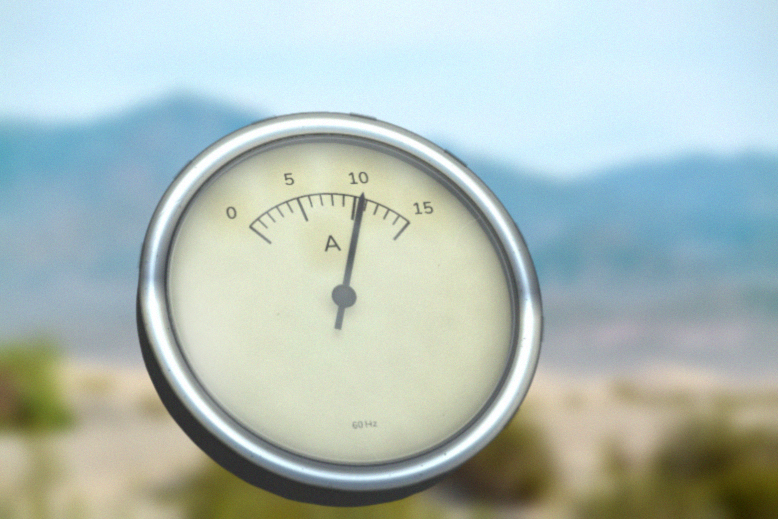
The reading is 10.5 A
